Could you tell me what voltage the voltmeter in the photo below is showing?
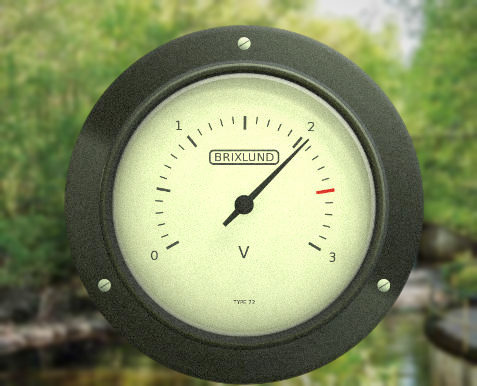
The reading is 2.05 V
